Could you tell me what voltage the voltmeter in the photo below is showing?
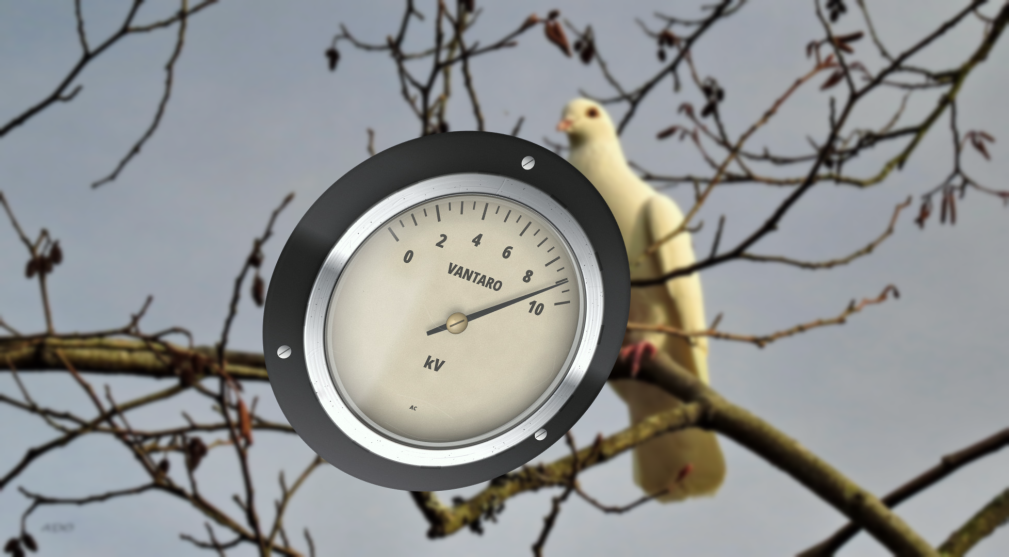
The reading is 9 kV
